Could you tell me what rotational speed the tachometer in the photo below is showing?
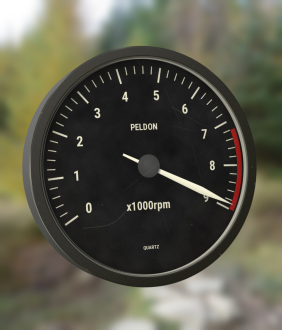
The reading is 8900 rpm
